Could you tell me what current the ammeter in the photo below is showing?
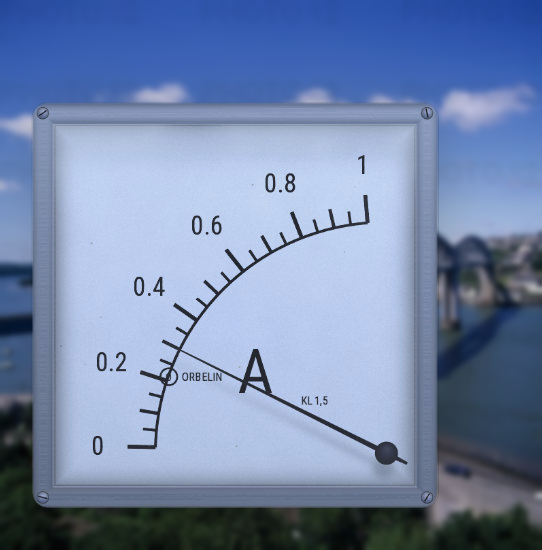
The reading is 0.3 A
